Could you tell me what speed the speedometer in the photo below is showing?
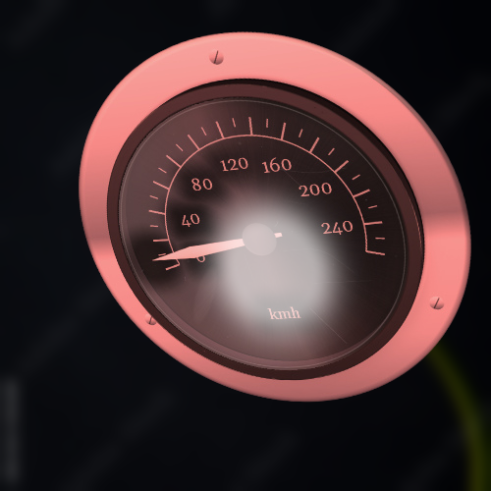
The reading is 10 km/h
